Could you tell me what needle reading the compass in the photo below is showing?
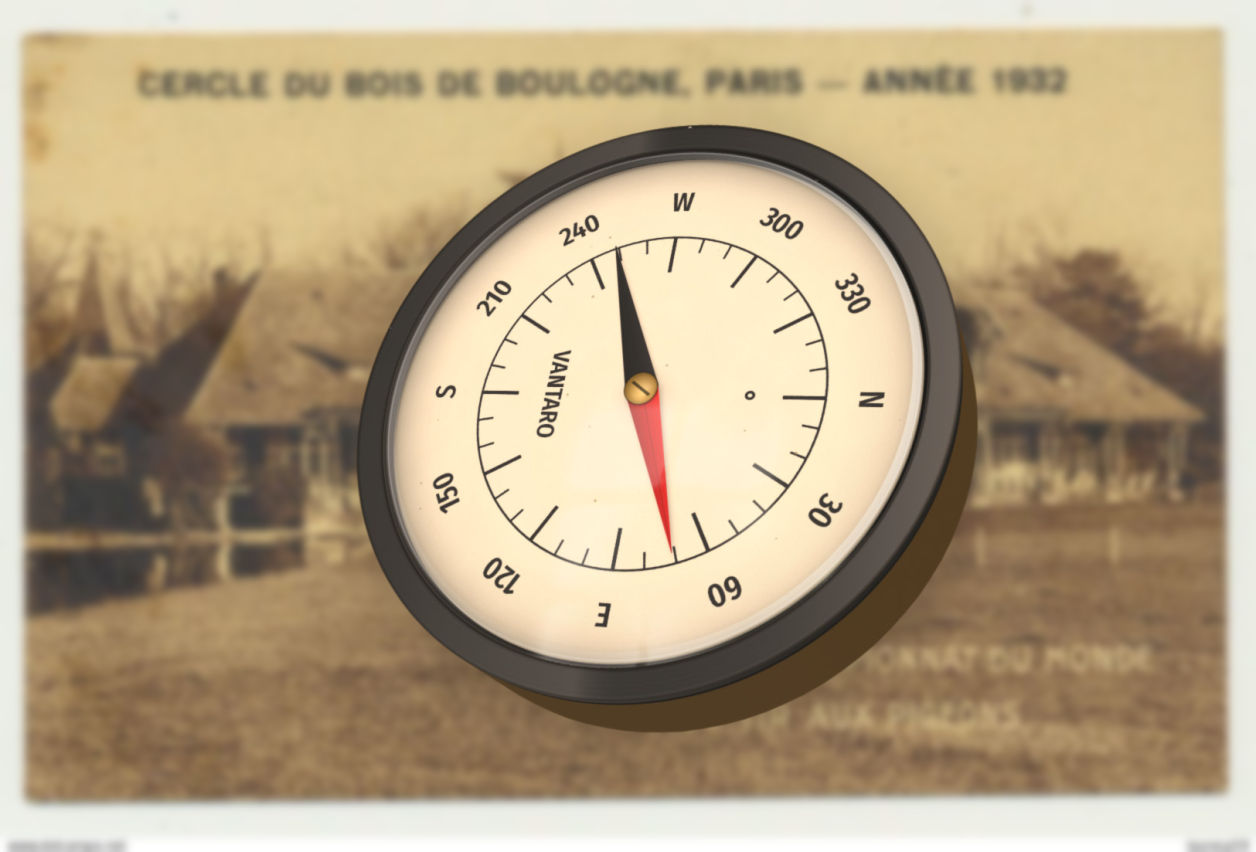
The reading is 70 °
